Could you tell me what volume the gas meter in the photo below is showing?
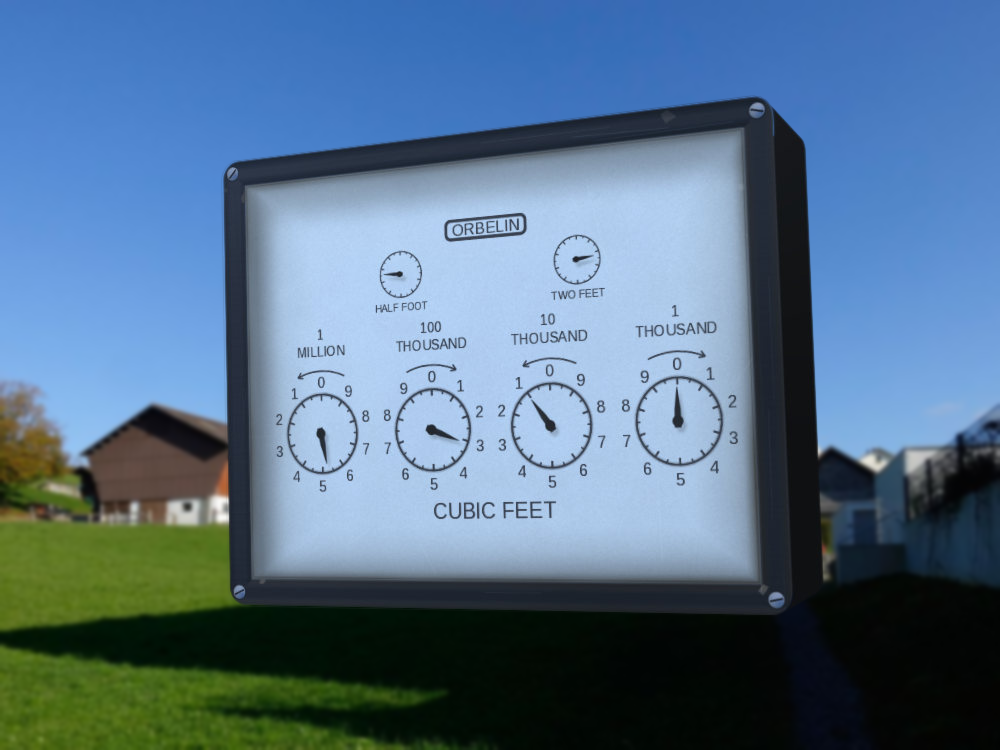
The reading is 531000 ft³
